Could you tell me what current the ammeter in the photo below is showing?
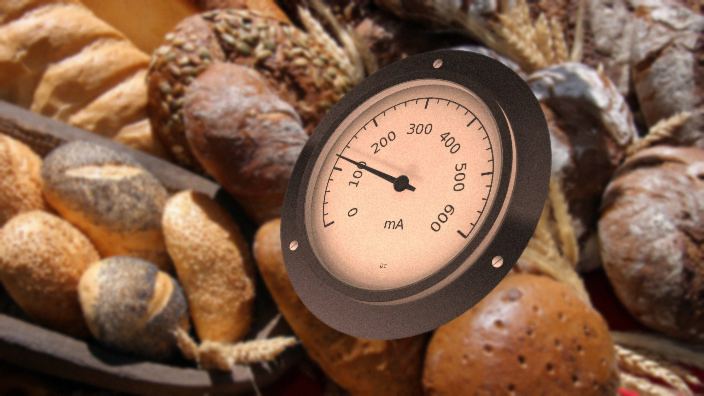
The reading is 120 mA
